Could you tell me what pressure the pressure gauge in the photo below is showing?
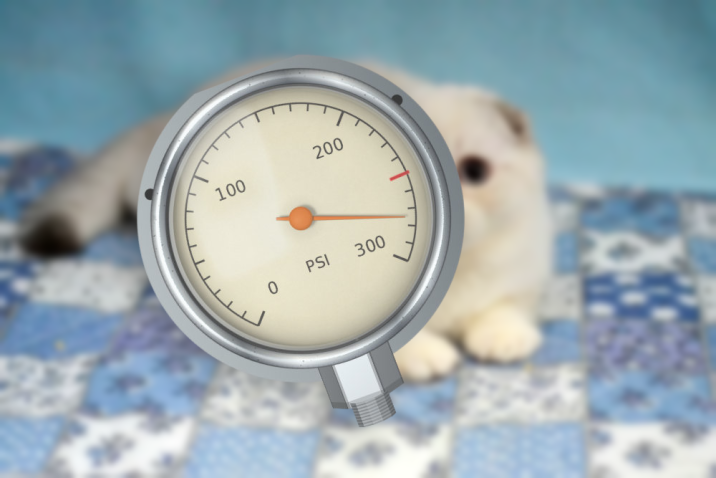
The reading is 275 psi
